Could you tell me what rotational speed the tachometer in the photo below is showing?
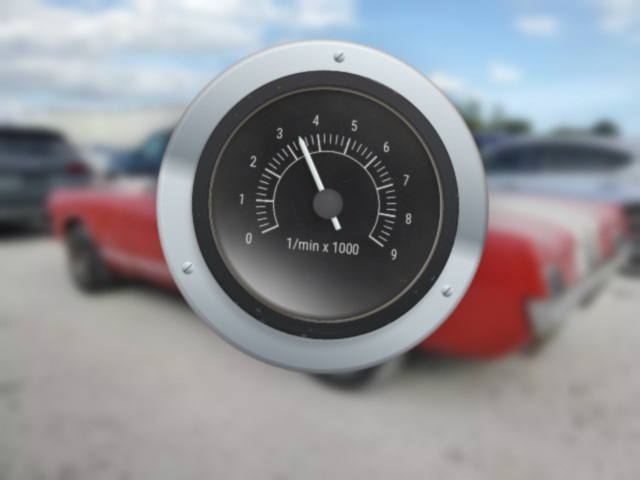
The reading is 3400 rpm
